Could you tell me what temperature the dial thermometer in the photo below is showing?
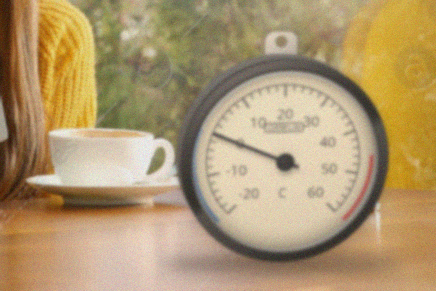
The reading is 0 °C
